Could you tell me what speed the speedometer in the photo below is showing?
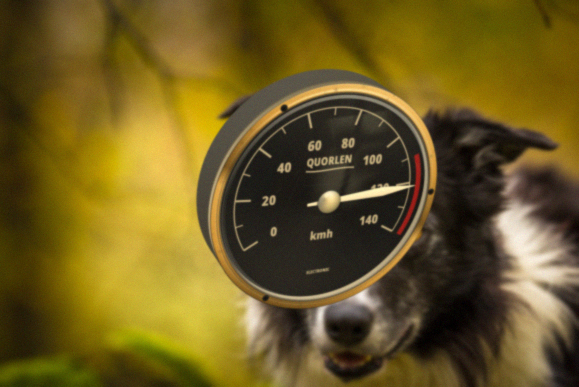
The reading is 120 km/h
